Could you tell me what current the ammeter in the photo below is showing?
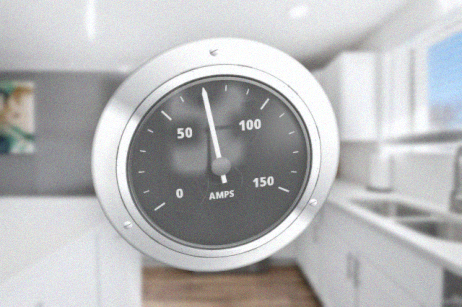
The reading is 70 A
